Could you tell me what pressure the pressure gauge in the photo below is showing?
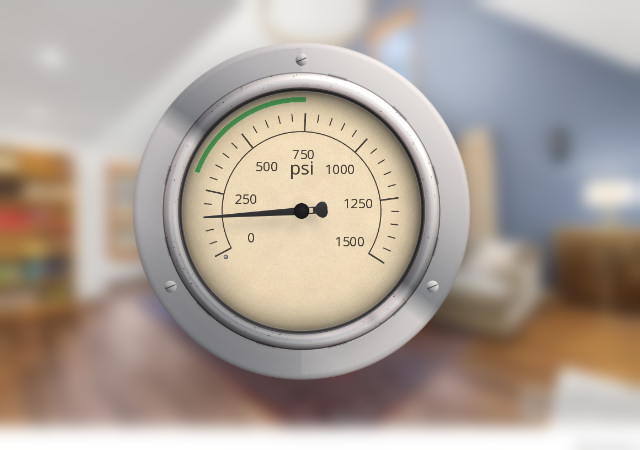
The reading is 150 psi
